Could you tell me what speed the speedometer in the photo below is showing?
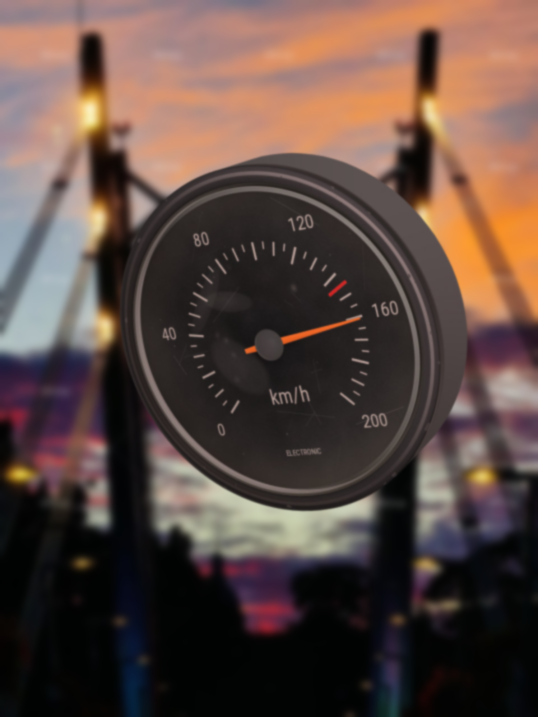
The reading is 160 km/h
